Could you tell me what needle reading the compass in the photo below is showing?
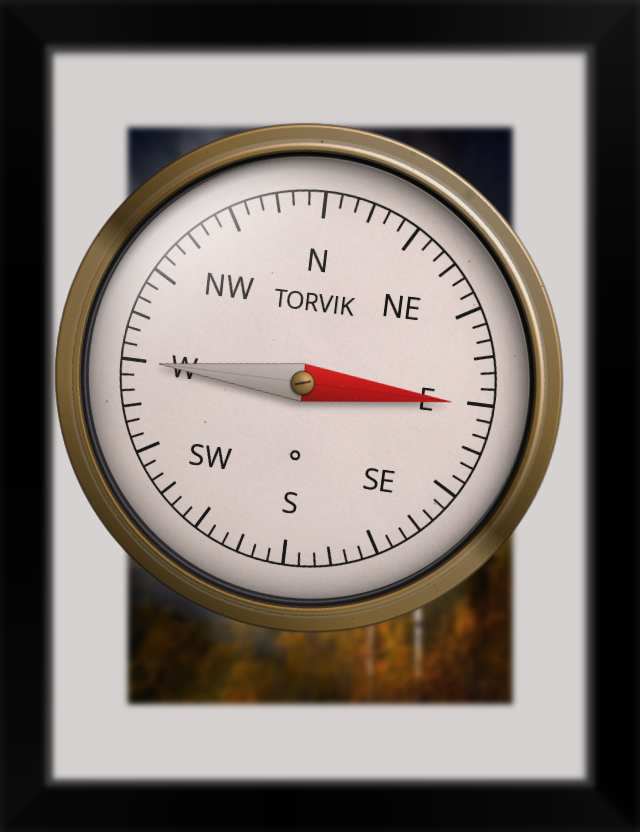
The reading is 90 °
